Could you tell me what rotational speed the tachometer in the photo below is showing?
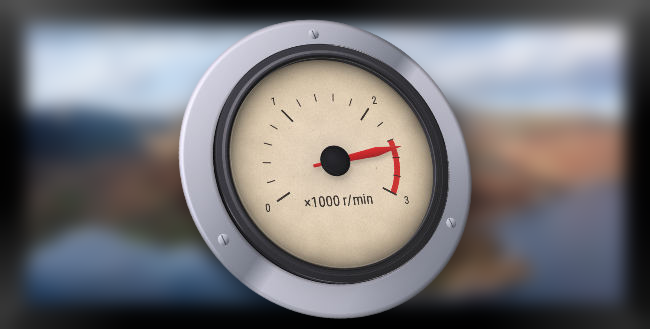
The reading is 2500 rpm
